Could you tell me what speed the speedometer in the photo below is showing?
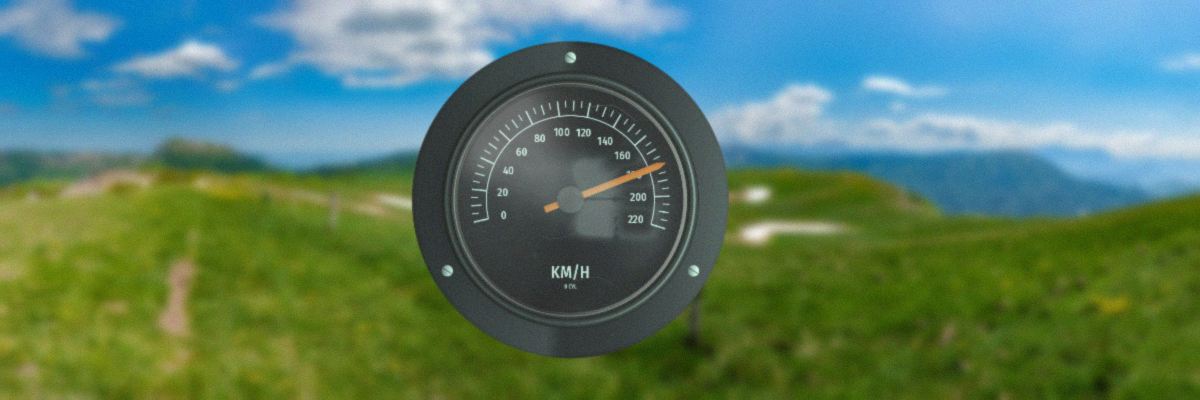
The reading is 180 km/h
